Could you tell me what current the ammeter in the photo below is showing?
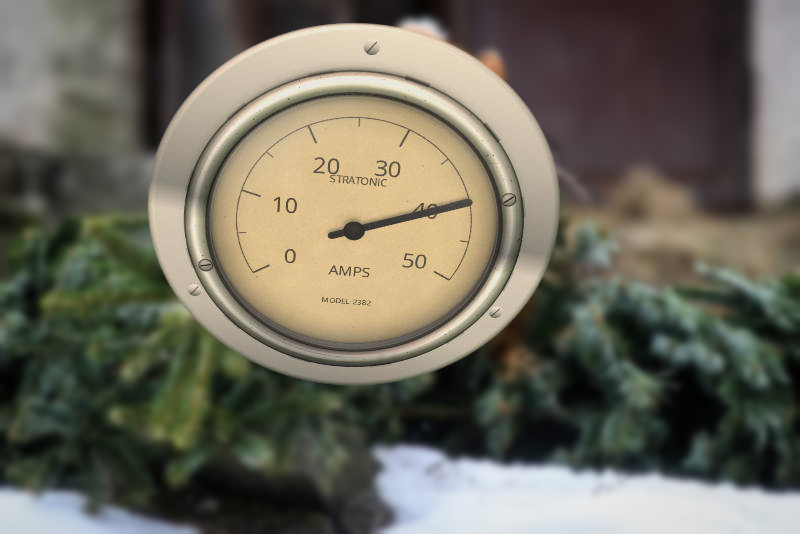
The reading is 40 A
